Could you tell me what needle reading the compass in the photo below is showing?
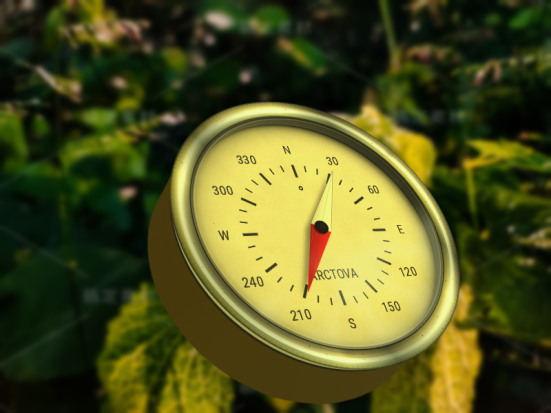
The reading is 210 °
